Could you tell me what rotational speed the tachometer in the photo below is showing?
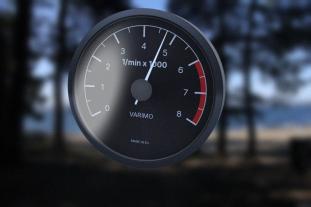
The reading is 4750 rpm
